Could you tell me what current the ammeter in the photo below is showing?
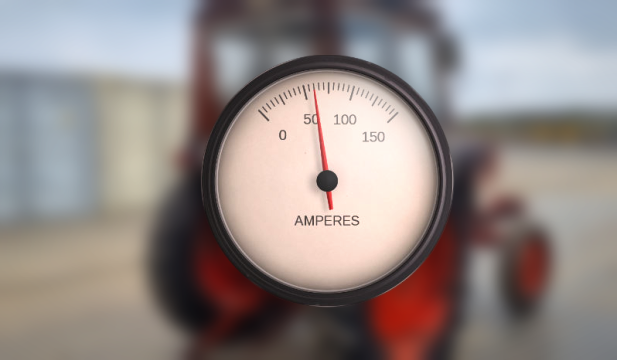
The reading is 60 A
